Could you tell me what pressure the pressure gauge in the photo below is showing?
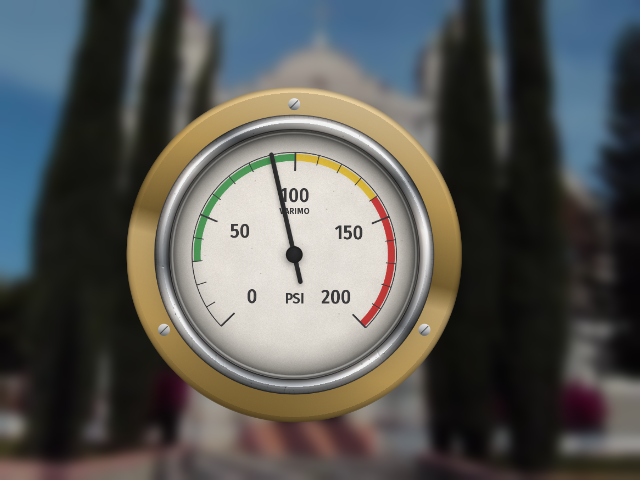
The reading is 90 psi
